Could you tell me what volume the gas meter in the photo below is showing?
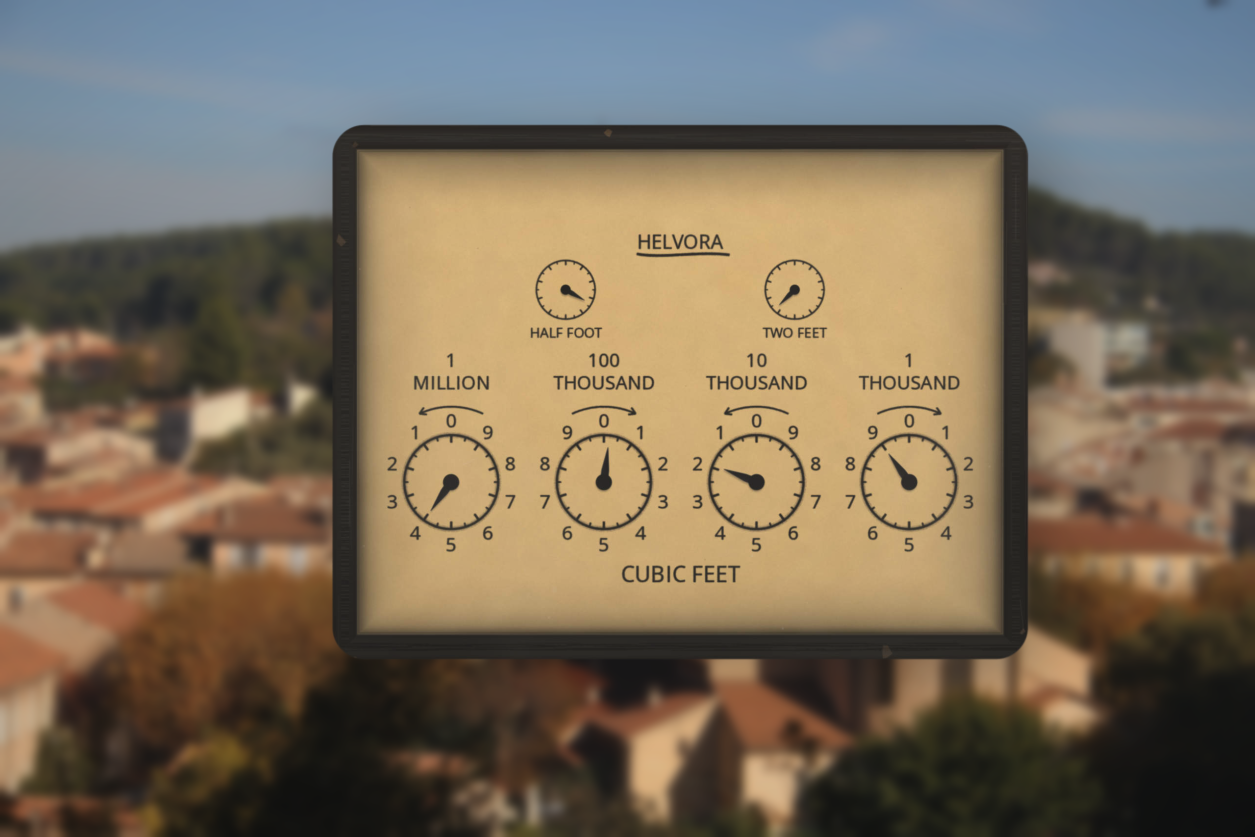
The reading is 401900 ft³
